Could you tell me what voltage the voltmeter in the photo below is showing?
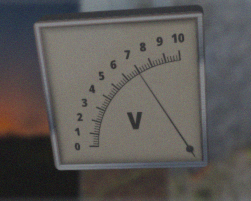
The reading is 7 V
